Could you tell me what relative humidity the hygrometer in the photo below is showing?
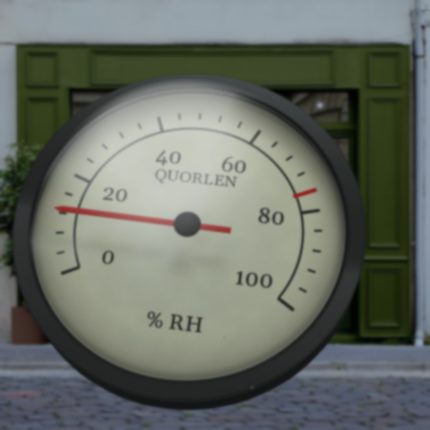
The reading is 12 %
